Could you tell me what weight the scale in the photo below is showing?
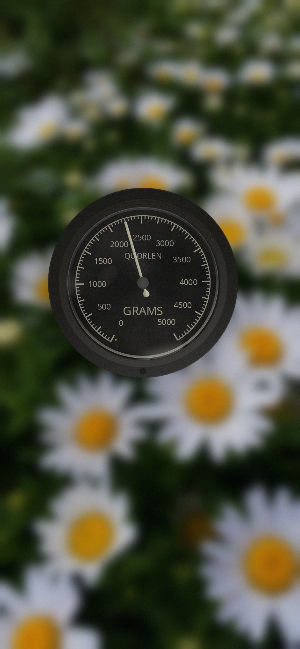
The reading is 2250 g
